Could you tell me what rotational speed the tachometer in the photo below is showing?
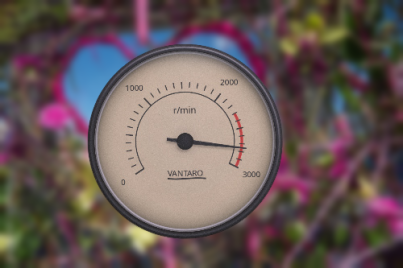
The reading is 2750 rpm
